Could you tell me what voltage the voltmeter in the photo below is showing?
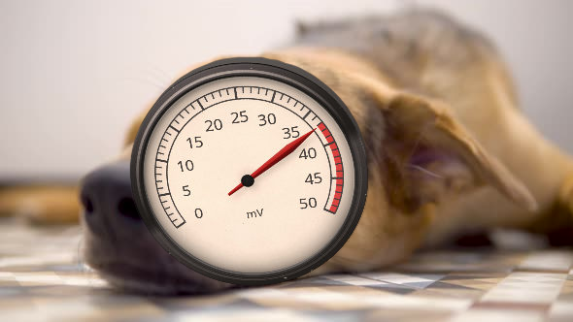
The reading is 37 mV
